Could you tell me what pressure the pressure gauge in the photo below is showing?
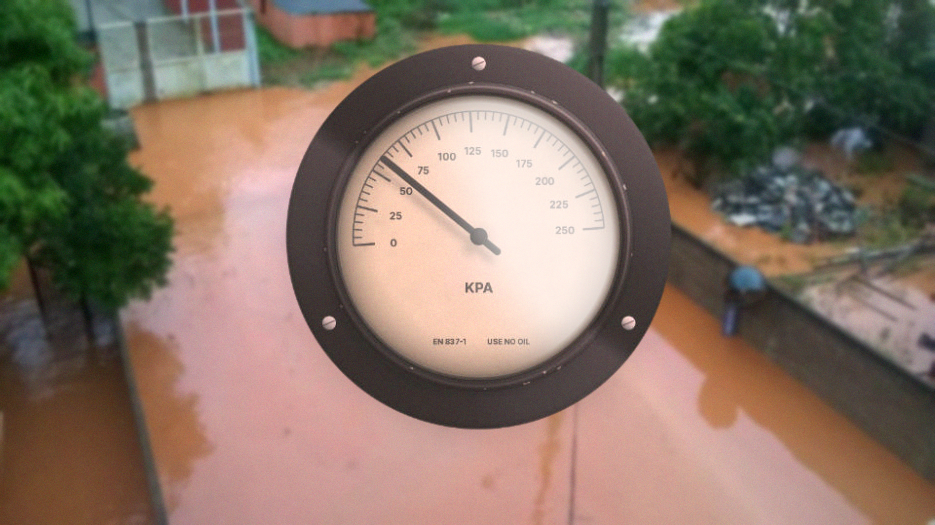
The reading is 60 kPa
